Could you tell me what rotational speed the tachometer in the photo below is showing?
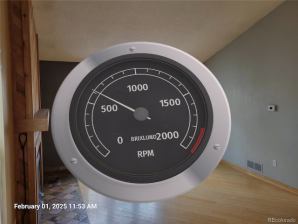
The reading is 600 rpm
